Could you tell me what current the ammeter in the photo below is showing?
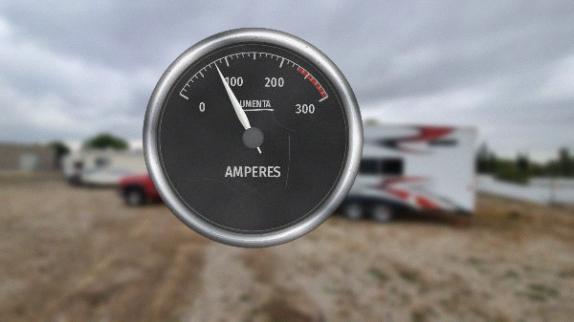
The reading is 80 A
